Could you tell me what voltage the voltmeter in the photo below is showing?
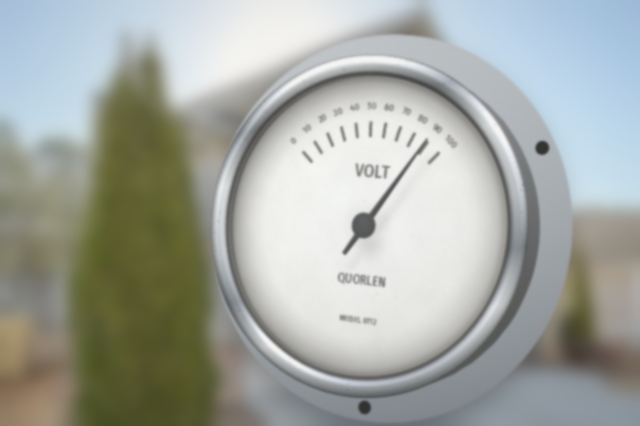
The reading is 90 V
